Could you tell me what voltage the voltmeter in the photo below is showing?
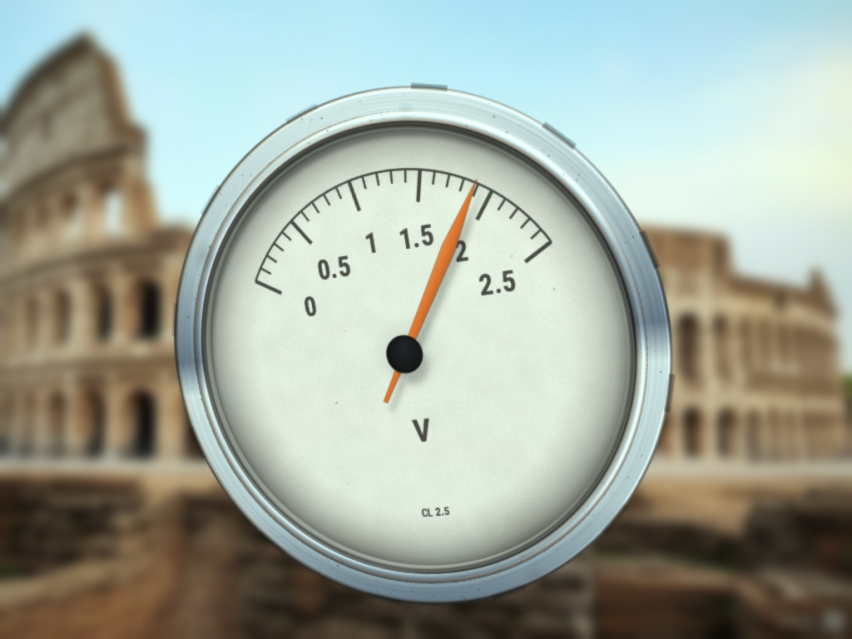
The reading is 1.9 V
